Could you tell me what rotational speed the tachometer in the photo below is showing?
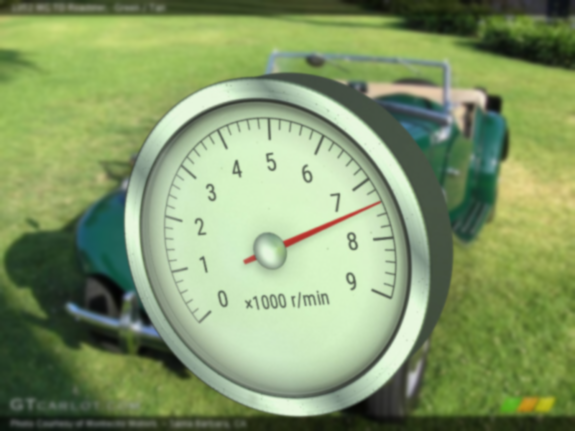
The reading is 7400 rpm
